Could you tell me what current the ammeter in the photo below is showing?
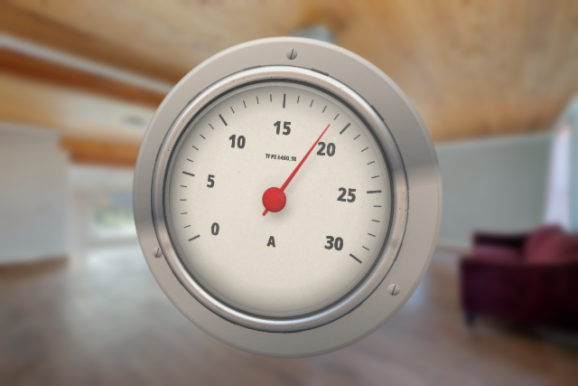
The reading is 19 A
